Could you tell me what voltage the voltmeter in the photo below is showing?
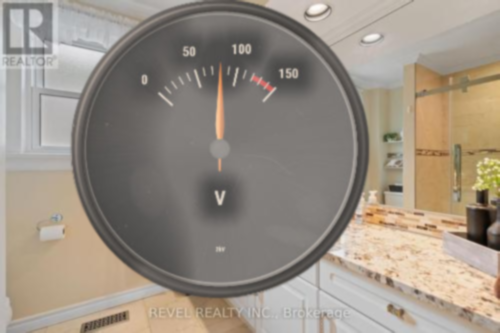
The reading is 80 V
